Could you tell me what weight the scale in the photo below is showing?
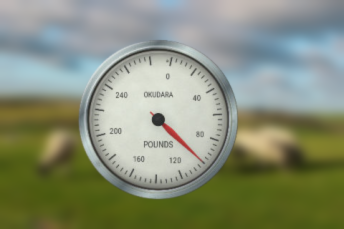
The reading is 100 lb
